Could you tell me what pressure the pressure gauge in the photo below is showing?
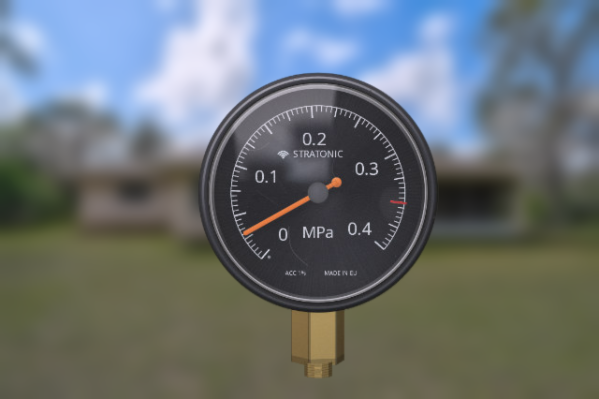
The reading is 0.03 MPa
